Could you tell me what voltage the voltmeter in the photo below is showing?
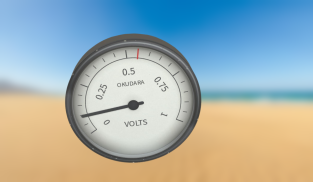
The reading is 0.1 V
